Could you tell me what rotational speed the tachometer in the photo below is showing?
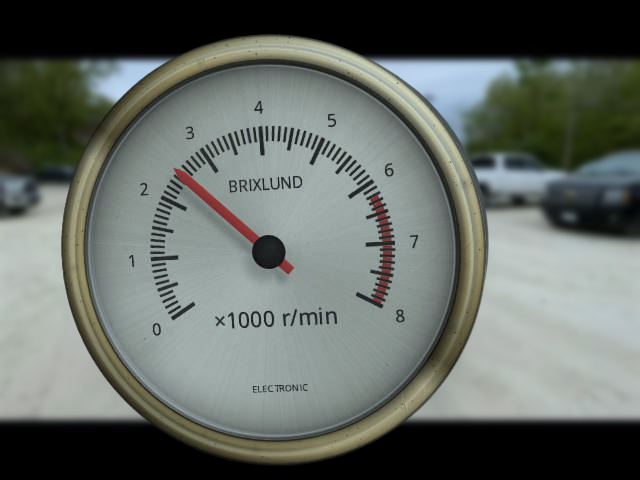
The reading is 2500 rpm
